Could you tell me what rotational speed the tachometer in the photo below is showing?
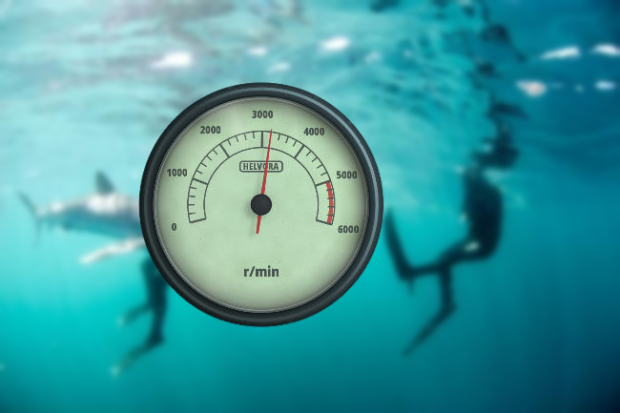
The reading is 3200 rpm
